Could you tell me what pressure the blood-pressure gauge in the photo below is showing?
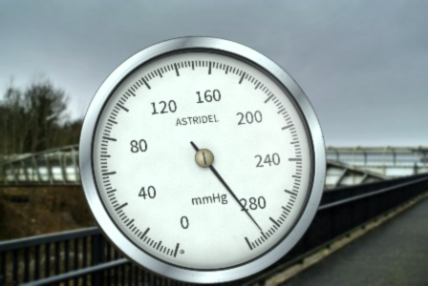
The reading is 290 mmHg
